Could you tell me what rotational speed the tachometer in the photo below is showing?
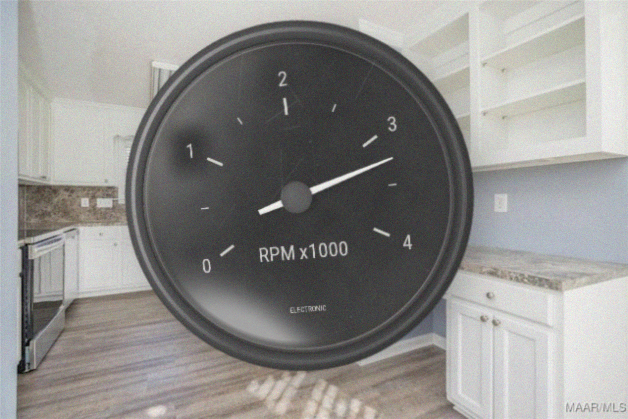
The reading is 3250 rpm
